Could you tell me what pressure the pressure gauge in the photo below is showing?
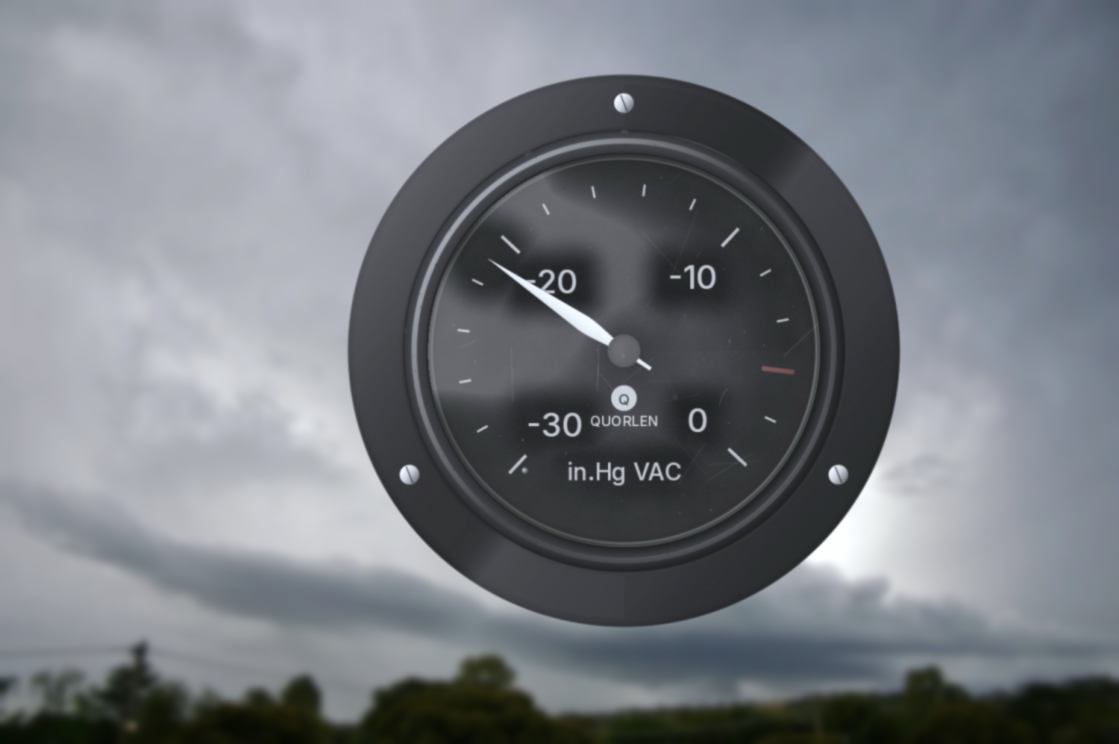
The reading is -21 inHg
